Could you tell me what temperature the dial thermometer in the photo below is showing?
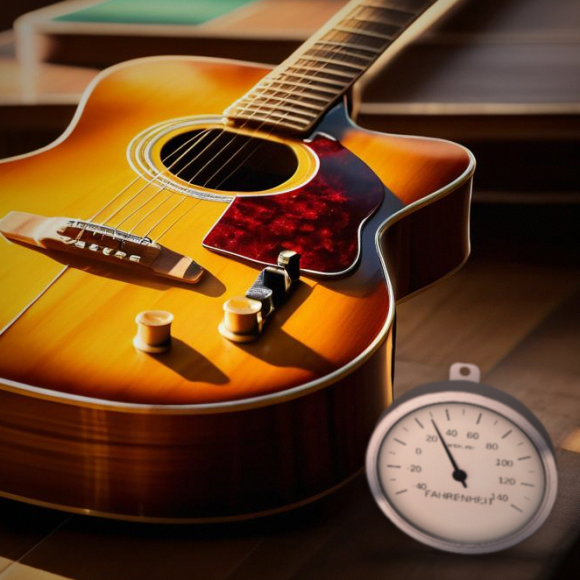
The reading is 30 °F
